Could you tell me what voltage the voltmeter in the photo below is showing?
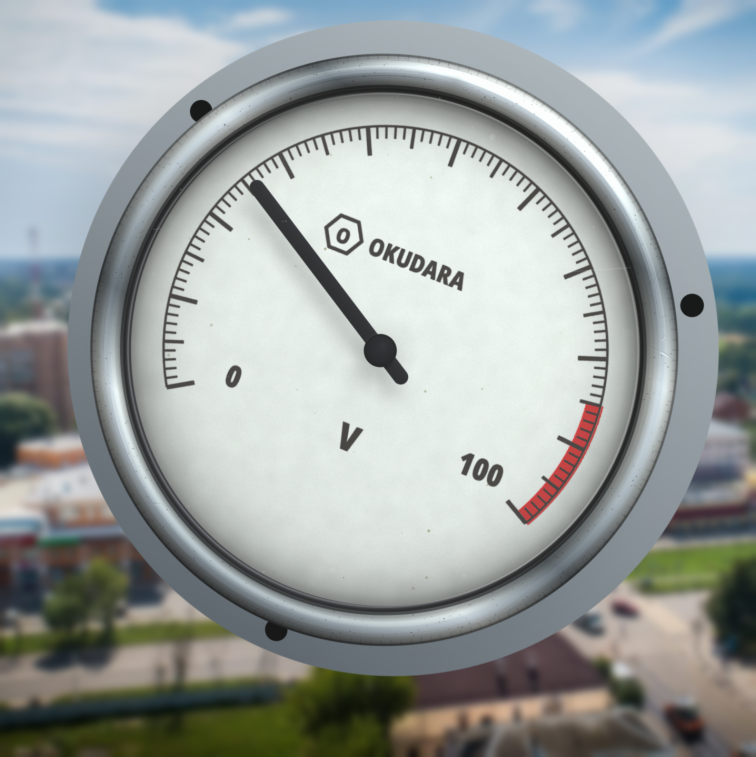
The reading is 26 V
